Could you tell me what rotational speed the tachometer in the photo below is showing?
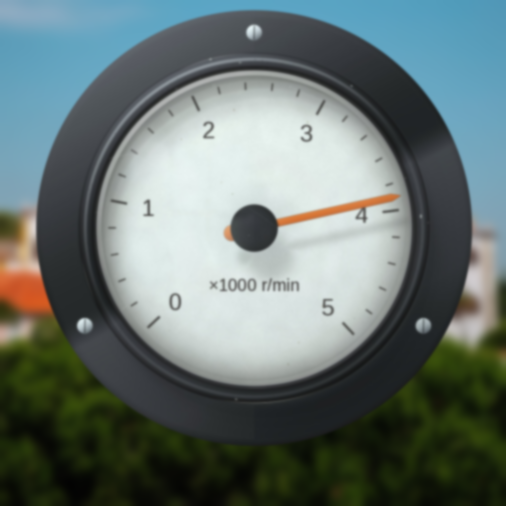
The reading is 3900 rpm
